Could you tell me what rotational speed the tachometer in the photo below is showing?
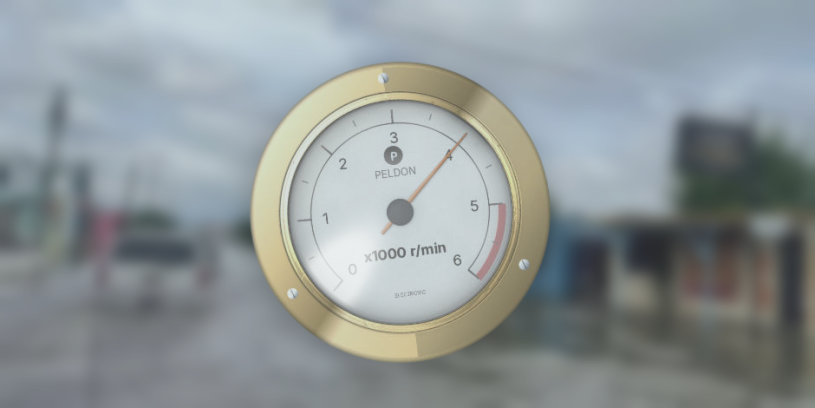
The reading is 4000 rpm
